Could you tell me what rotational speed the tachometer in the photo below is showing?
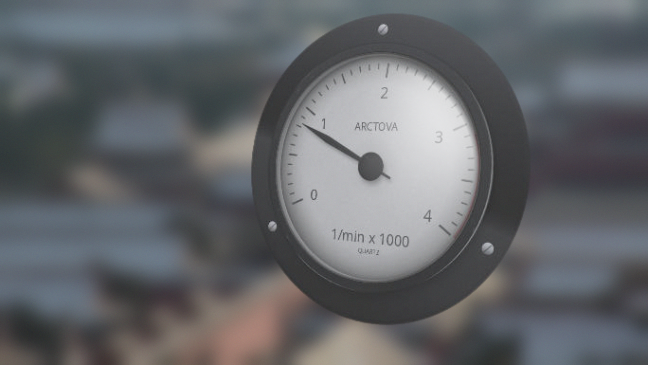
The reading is 850 rpm
